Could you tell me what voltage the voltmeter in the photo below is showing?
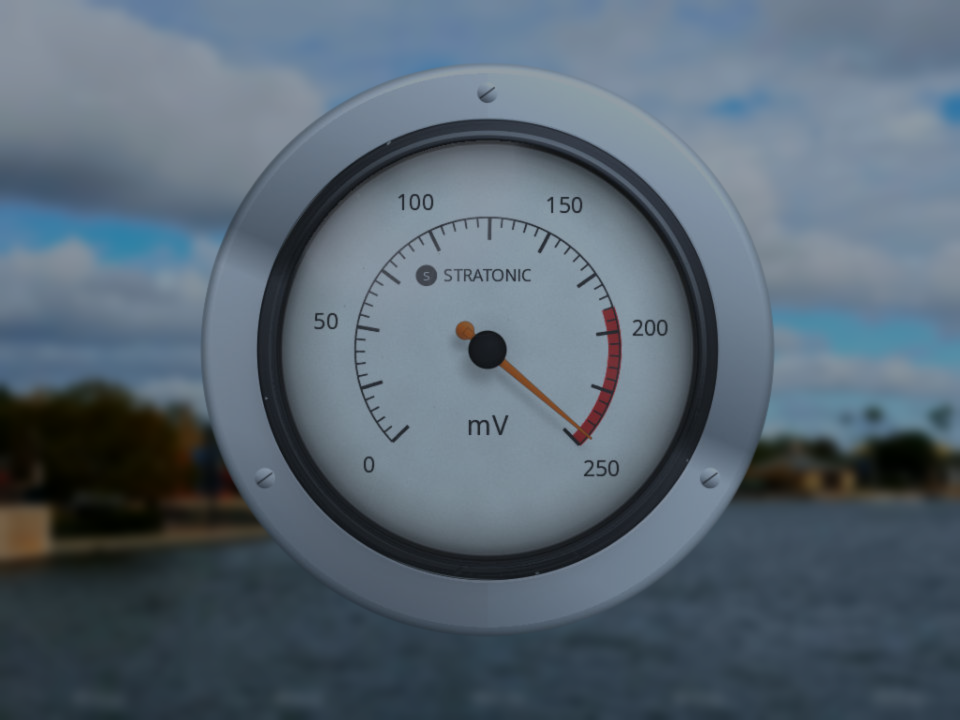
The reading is 245 mV
